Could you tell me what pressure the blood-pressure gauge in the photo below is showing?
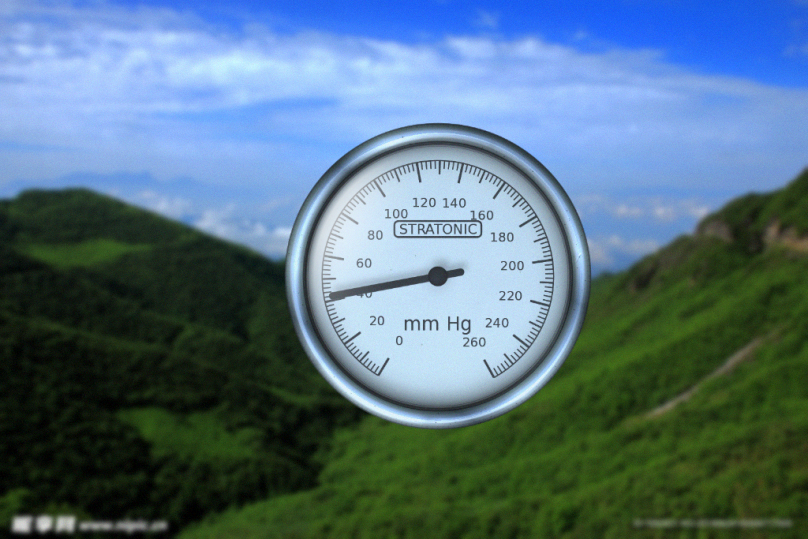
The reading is 42 mmHg
